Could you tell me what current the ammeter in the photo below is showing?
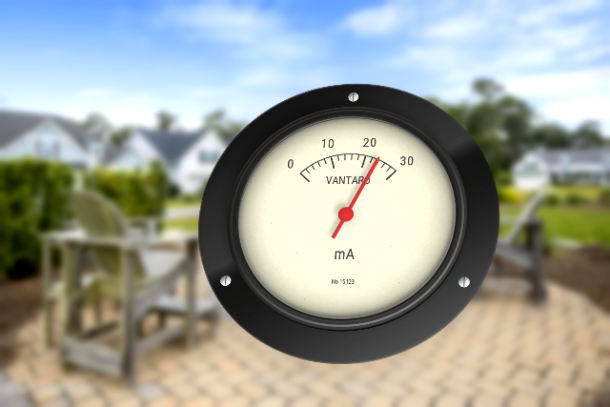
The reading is 24 mA
